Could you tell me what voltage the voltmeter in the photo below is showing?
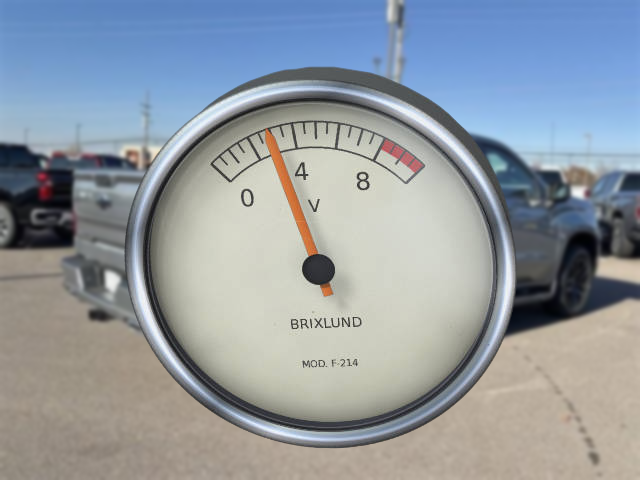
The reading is 3 V
